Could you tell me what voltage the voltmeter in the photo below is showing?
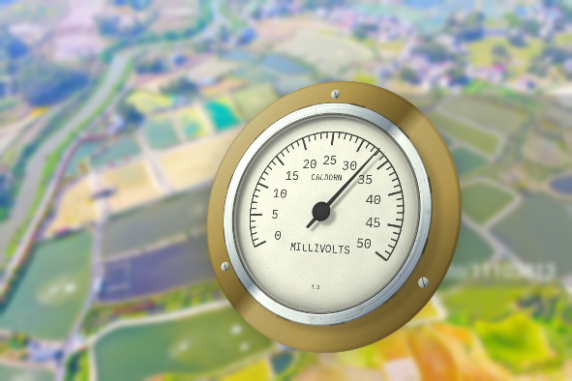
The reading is 33 mV
